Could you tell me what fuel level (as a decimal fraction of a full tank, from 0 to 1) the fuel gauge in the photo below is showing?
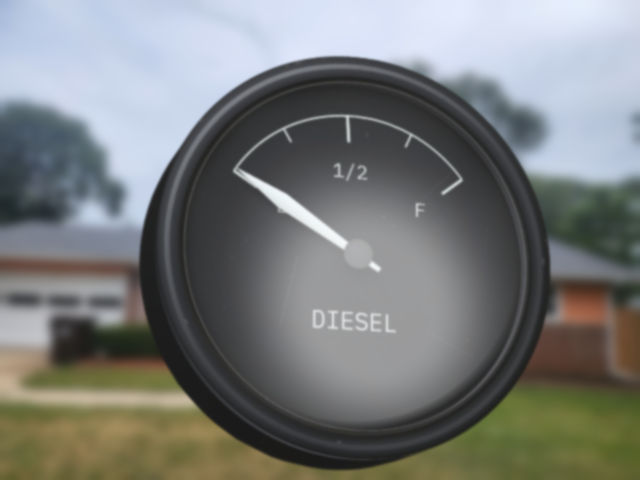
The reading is 0
